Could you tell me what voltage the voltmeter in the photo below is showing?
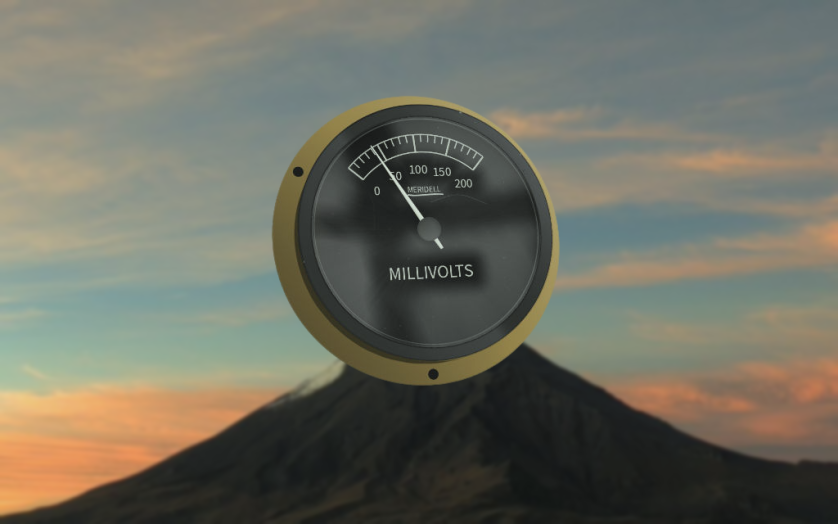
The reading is 40 mV
